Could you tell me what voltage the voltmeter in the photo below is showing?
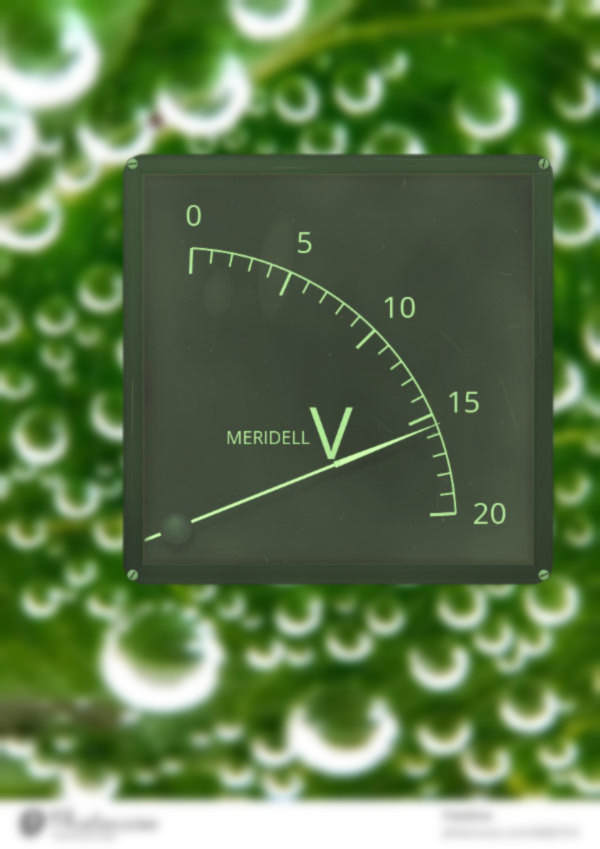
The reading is 15.5 V
